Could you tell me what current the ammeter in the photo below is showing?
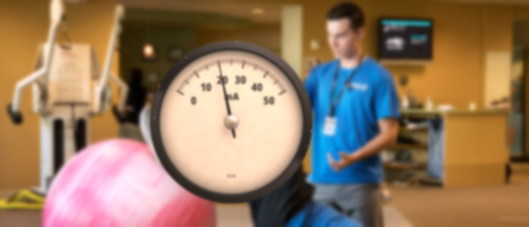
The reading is 20 mA
